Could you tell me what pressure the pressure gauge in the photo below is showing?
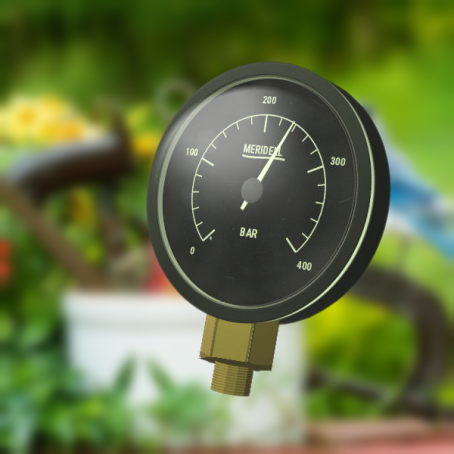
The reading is 240 bar
